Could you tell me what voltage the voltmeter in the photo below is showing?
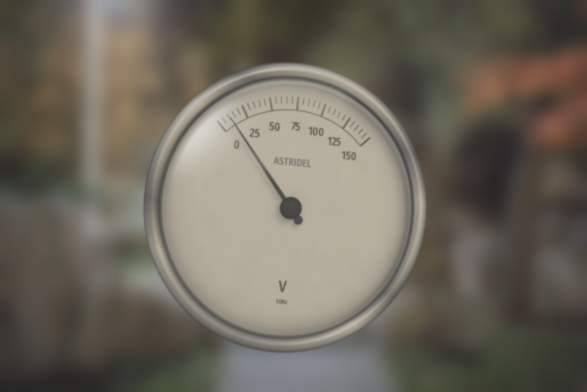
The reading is 10 V
